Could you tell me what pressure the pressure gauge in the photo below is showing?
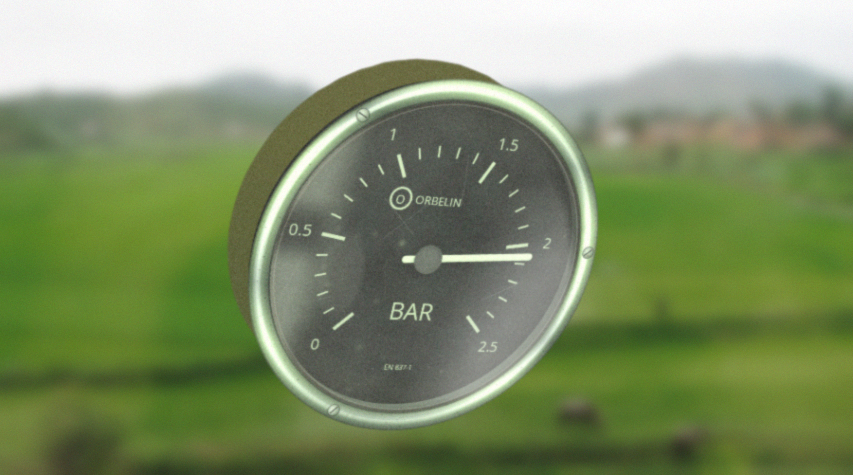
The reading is 2.05 bar
